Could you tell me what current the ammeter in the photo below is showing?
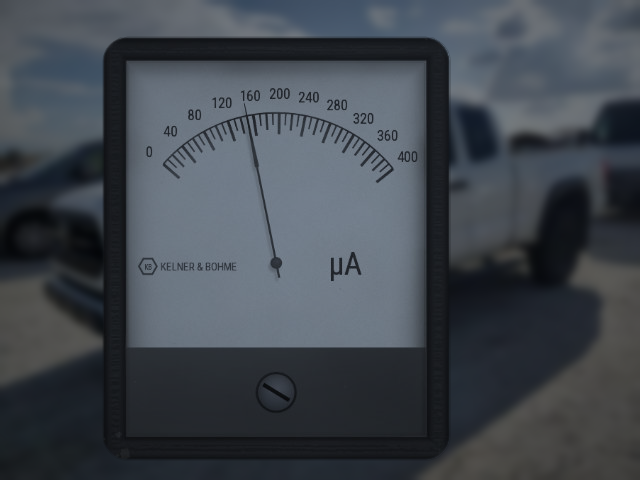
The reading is 150 µA
